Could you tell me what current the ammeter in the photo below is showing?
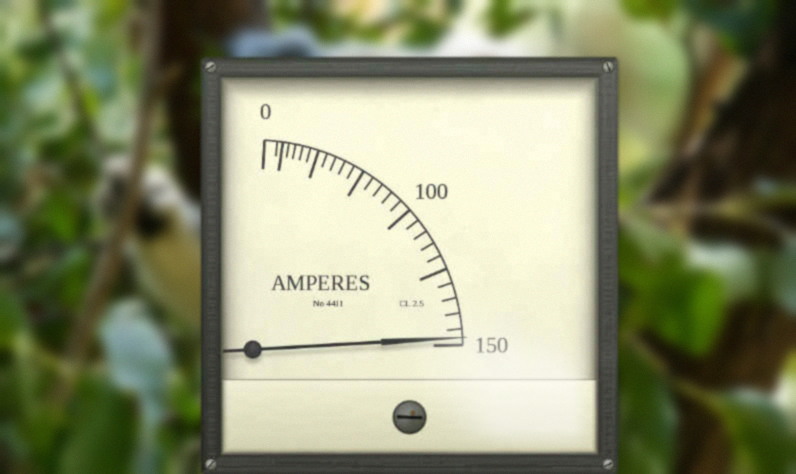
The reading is 147.5 A
